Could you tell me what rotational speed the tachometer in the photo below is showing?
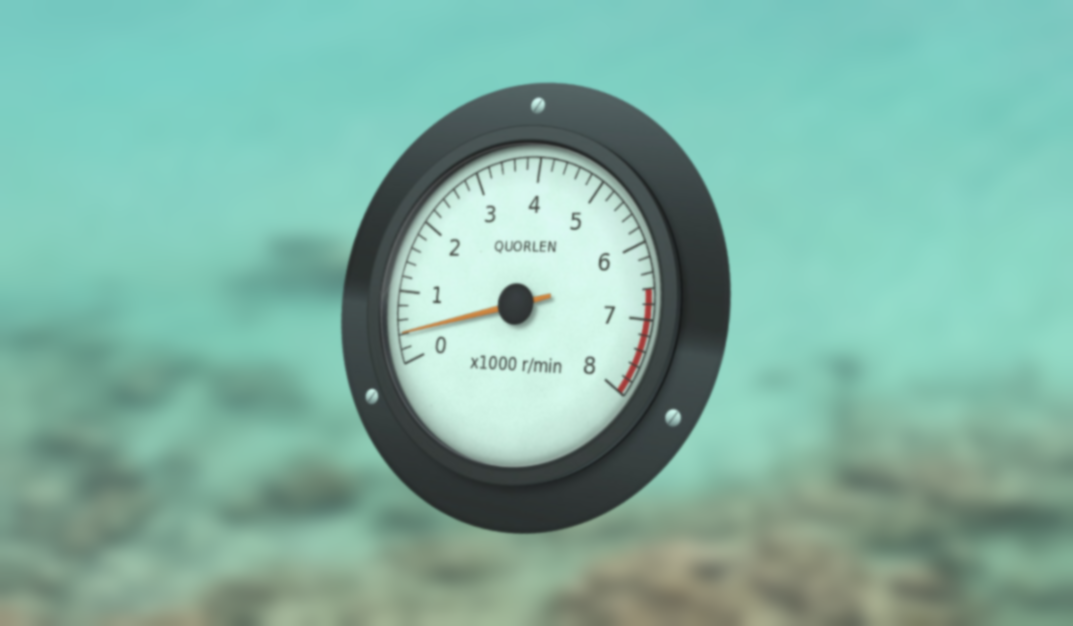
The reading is 400 rpm
